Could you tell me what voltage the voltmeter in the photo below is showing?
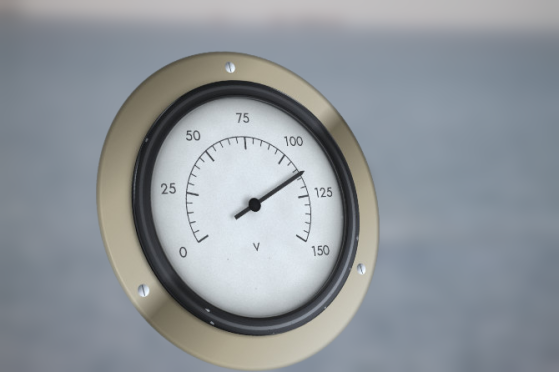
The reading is 112.5 V
